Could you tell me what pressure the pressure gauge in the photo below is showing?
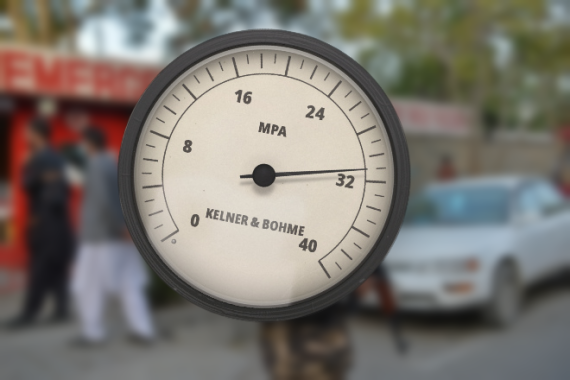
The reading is 31 MPa
